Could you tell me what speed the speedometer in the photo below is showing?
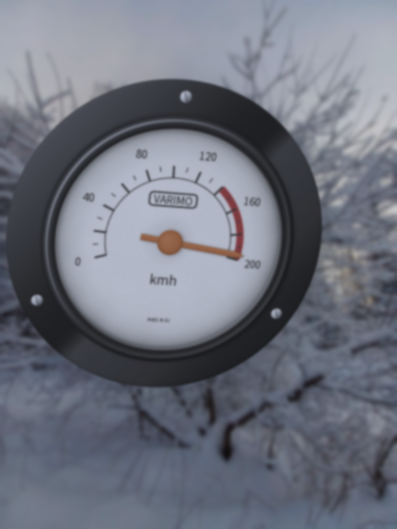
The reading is 195 km/h
